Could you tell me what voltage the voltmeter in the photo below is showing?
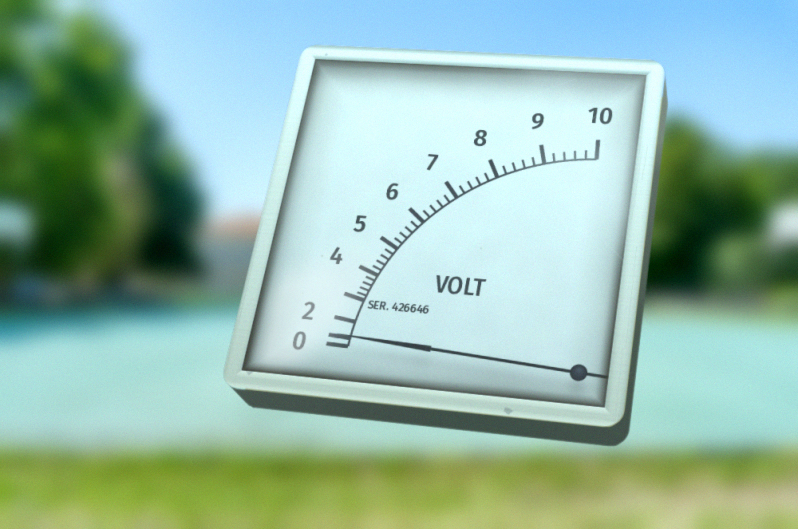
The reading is 1 V
